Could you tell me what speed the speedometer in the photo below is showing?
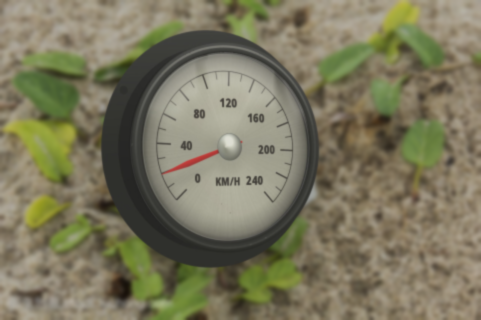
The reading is 20 km/h
